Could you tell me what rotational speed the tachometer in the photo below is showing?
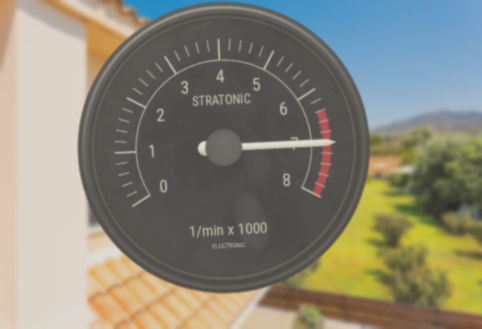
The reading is 7000 rpm
